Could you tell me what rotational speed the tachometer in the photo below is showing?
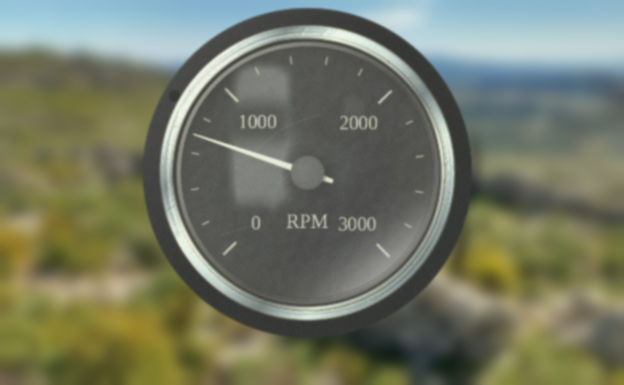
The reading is 700 rpm
